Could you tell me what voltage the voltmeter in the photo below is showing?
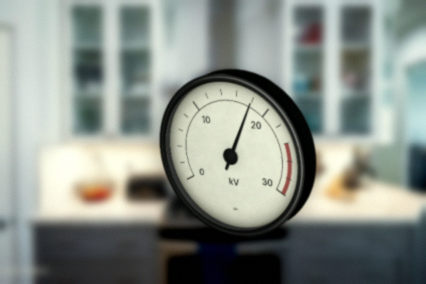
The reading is 18 kV
